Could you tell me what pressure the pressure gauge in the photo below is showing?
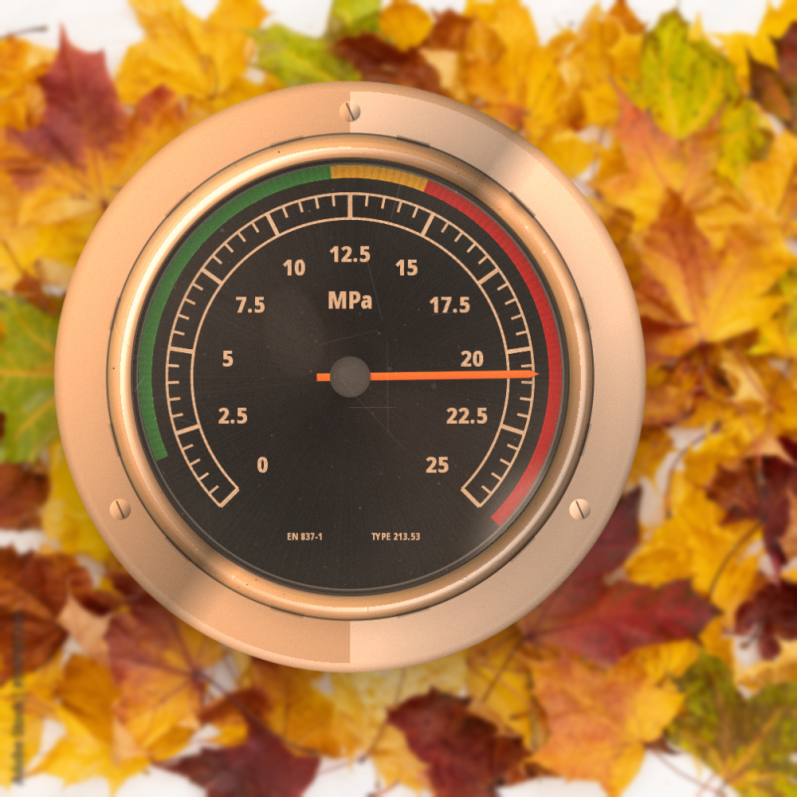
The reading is 20.75 MPa
